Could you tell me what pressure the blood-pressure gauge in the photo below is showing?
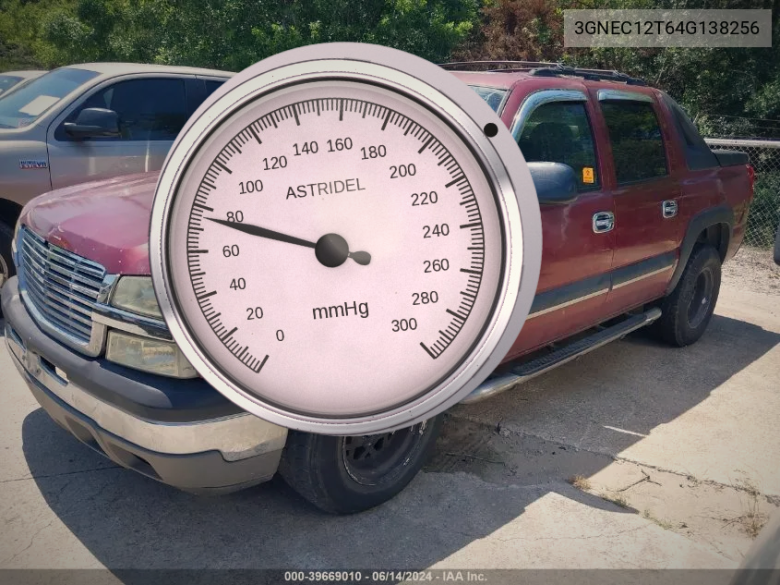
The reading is 76 mmHg
